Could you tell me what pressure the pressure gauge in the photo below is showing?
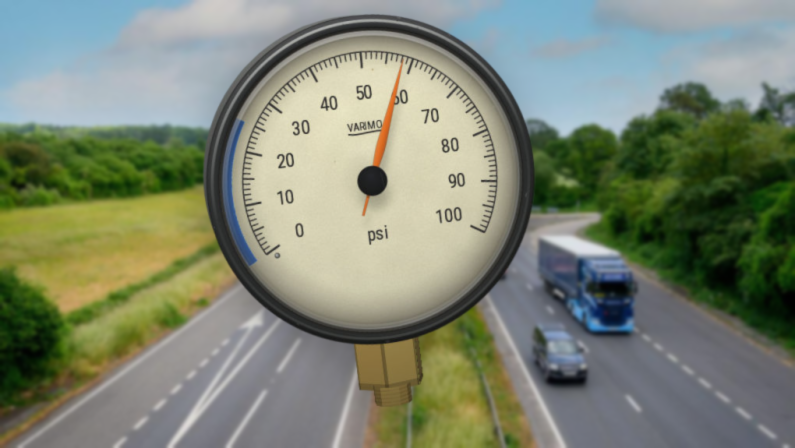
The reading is 58 psi
